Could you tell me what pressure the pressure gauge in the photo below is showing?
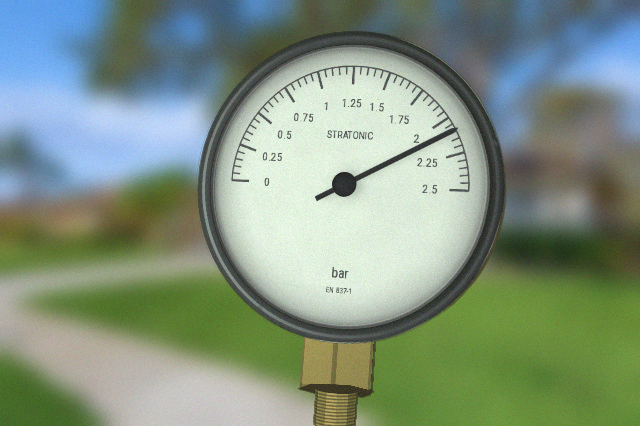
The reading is 2.1 bar
